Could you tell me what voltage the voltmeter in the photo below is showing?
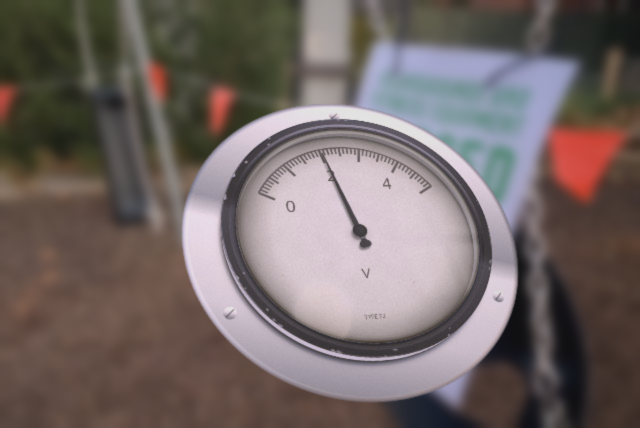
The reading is 2 V
